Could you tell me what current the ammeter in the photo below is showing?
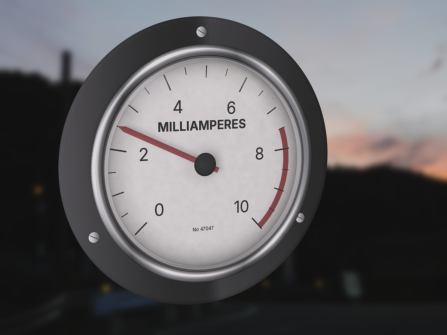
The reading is 2.5 mA
